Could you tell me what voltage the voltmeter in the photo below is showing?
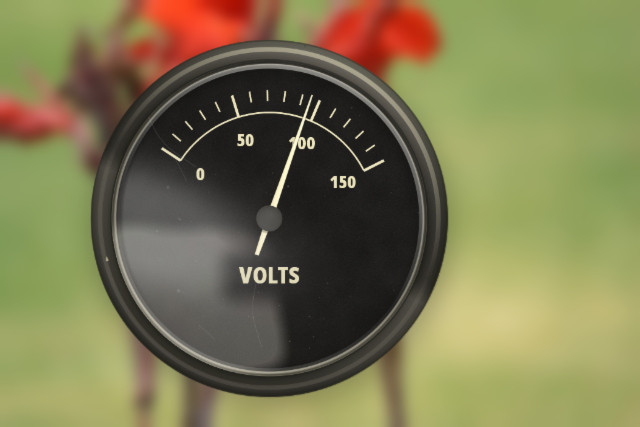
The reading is 95 V
